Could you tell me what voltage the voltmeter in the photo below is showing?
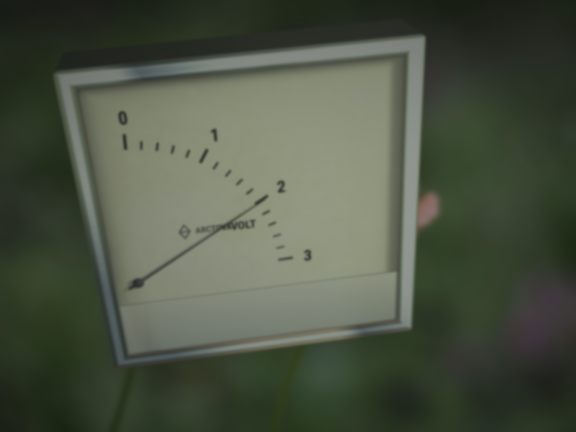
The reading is 2 V
